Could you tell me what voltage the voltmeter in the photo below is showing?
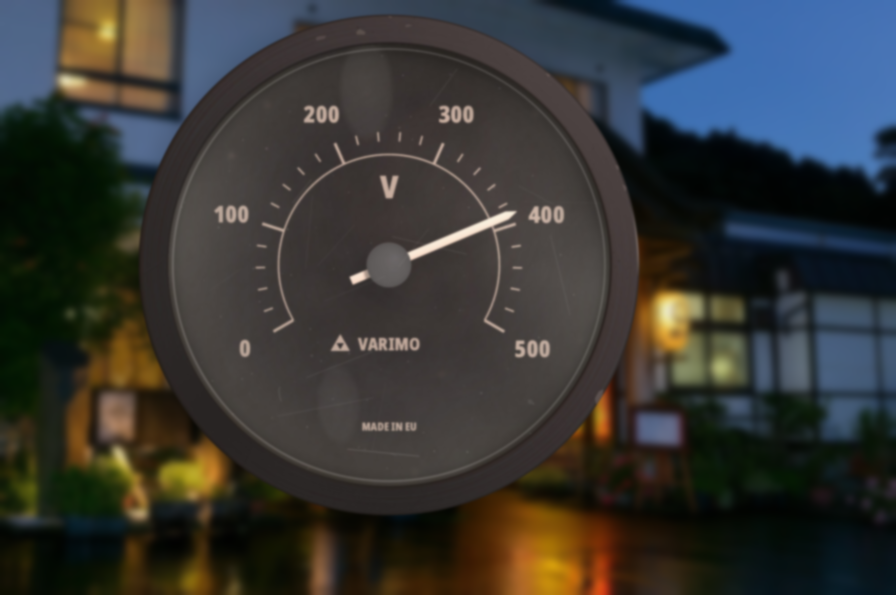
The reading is 390 V
